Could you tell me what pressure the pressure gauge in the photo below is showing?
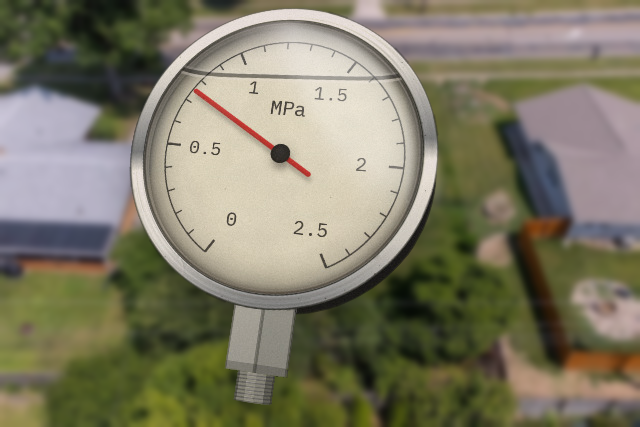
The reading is 0.75 MPa
